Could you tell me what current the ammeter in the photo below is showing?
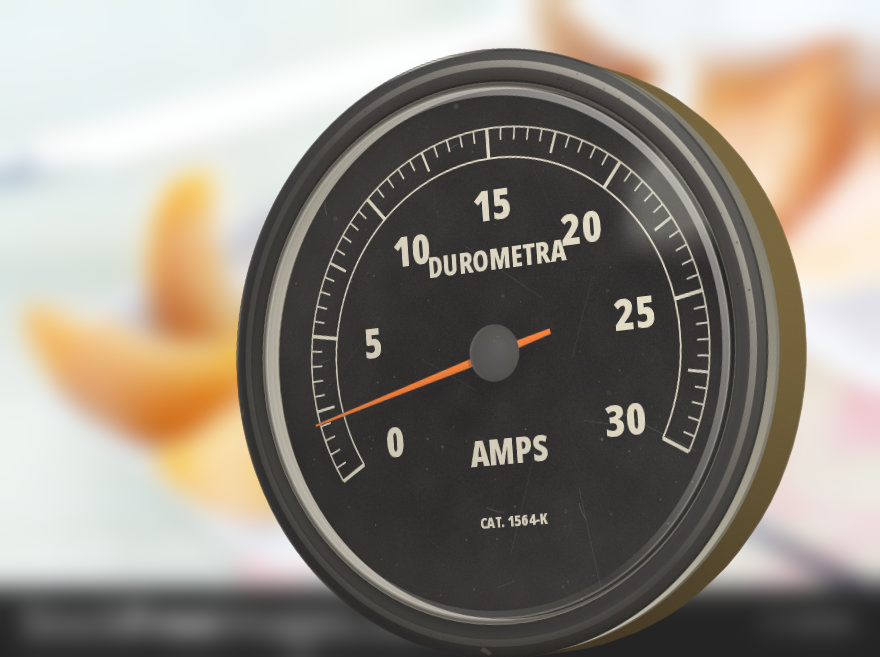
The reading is 2 A
